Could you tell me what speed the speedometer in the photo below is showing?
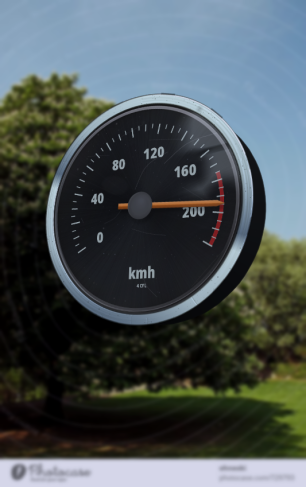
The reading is 195 km/h
